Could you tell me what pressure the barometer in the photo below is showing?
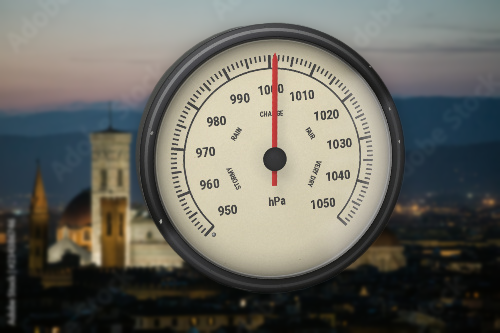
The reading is 1001 hPa
